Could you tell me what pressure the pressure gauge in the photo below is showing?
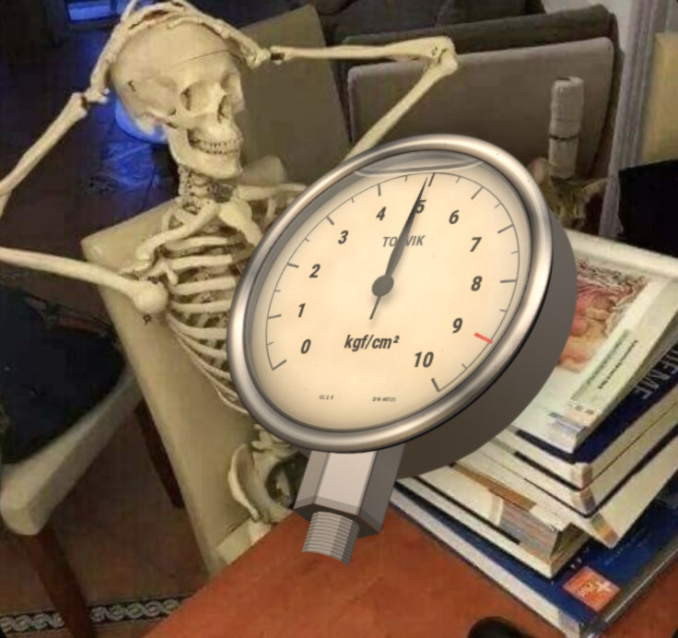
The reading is 5 kg/cm²
